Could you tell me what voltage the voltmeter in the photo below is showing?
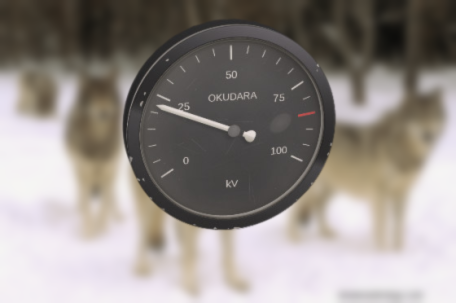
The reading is 22.5 kV
